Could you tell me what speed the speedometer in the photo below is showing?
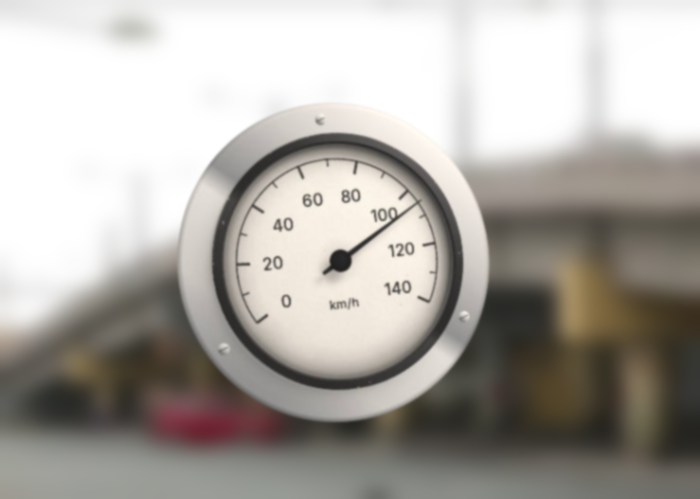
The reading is 105 km/h
